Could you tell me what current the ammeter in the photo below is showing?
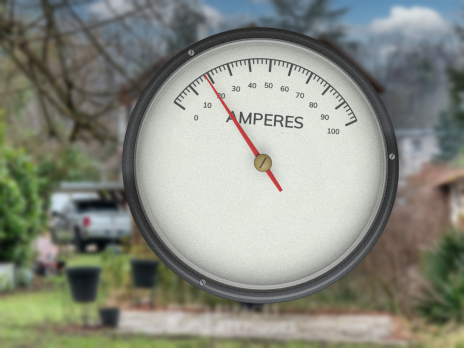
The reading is 18 A
